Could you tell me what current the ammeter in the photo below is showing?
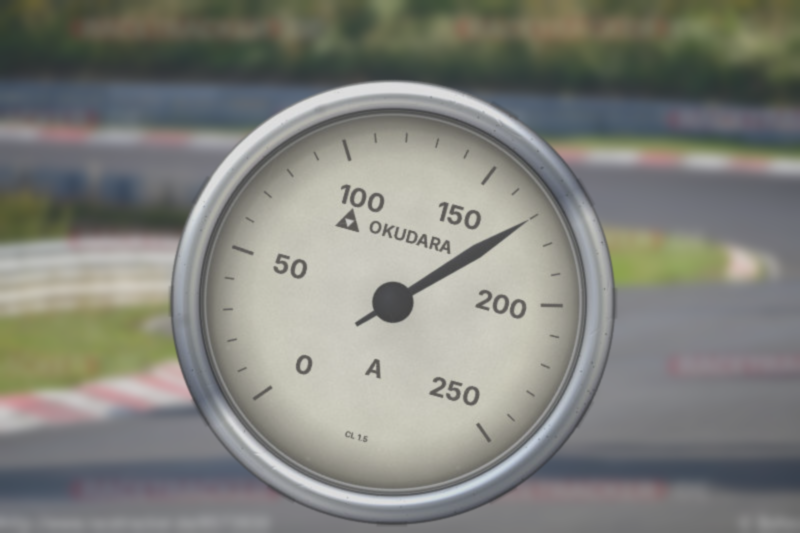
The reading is 170 A
